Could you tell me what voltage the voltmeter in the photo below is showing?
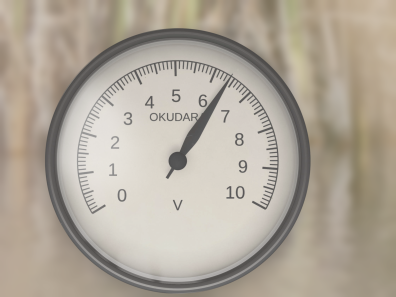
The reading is 6.4 V
